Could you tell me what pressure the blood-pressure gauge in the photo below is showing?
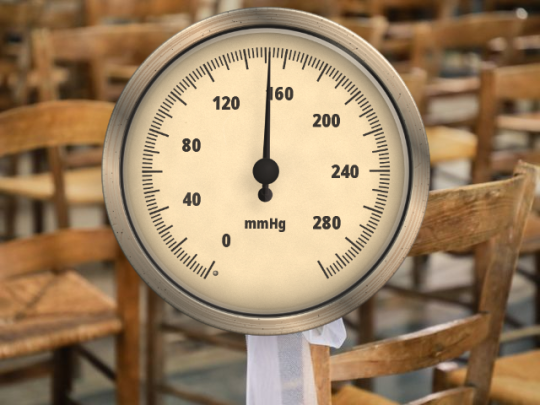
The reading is 152 mmHg
